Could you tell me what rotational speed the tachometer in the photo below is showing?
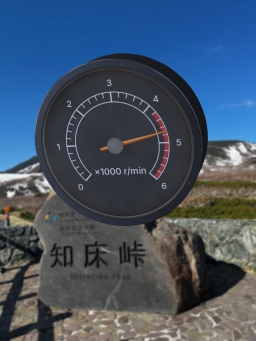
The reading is 4700 rpm
